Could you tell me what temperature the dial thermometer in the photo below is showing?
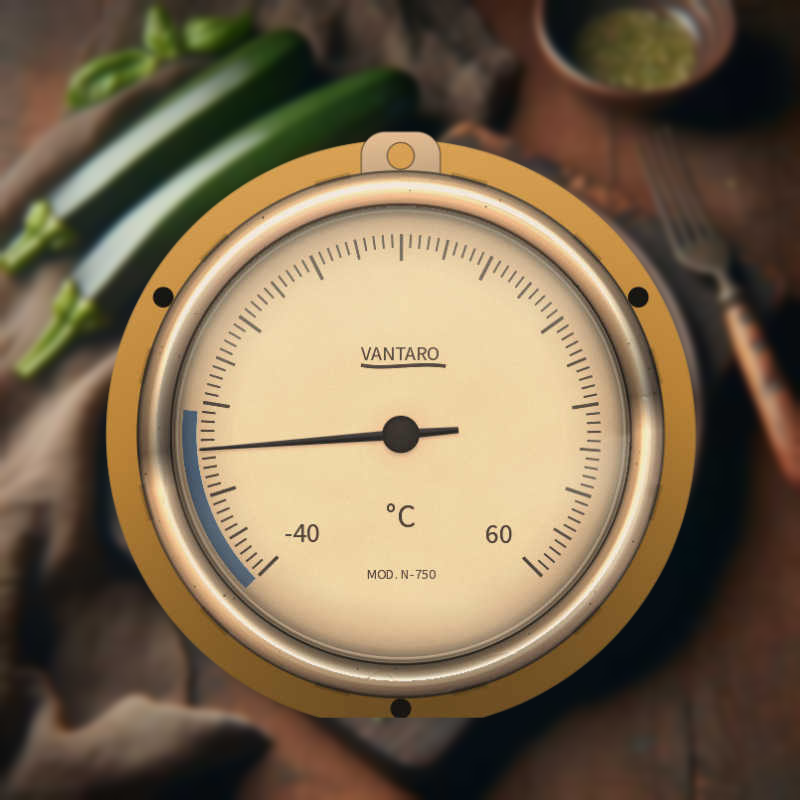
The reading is -25 °C
